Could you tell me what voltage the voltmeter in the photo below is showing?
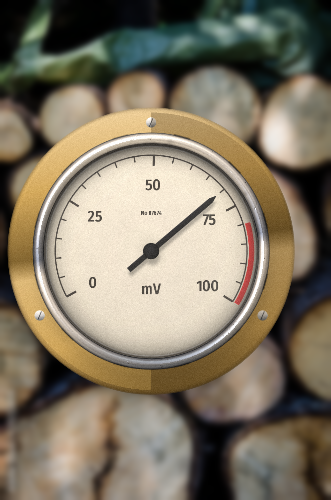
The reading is 70 mV
